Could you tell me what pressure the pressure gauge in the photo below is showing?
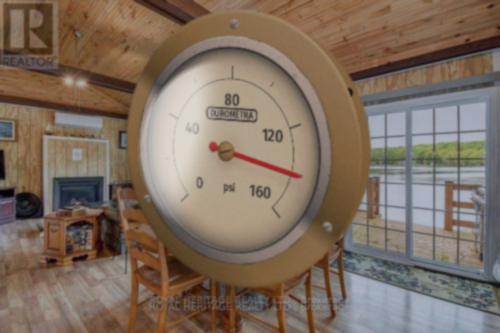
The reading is 140 psi
